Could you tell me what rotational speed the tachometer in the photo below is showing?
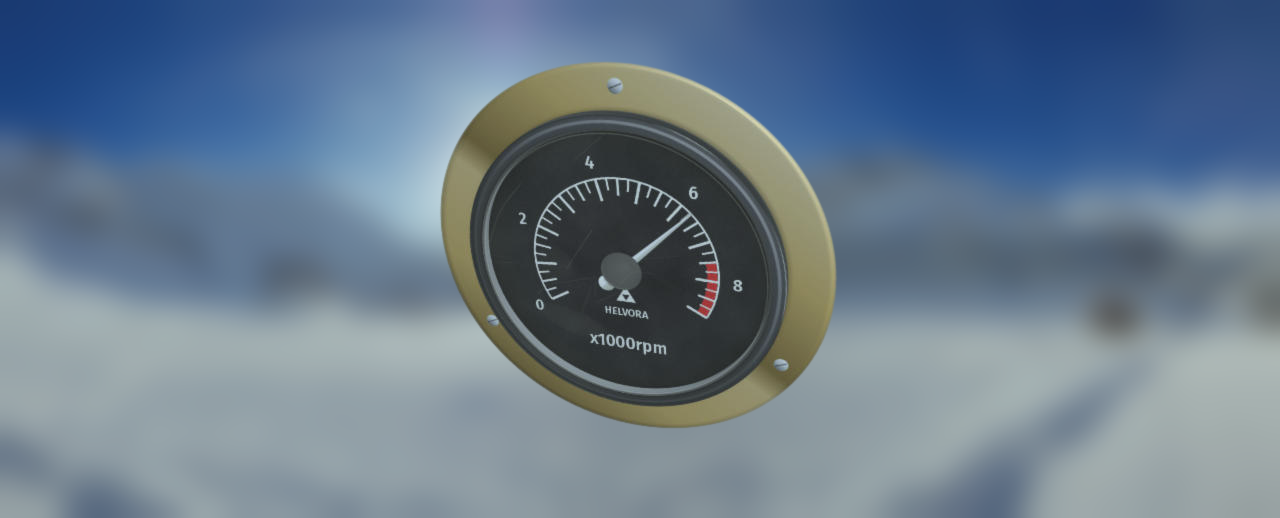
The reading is 6250 rpm
